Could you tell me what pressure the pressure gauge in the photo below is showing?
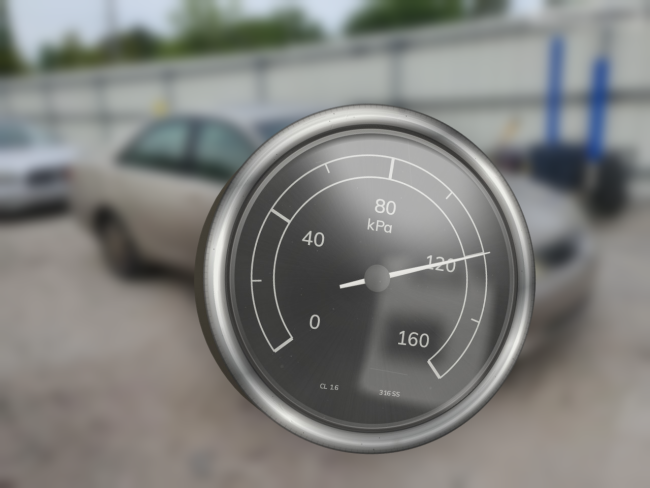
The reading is 120 kPa
